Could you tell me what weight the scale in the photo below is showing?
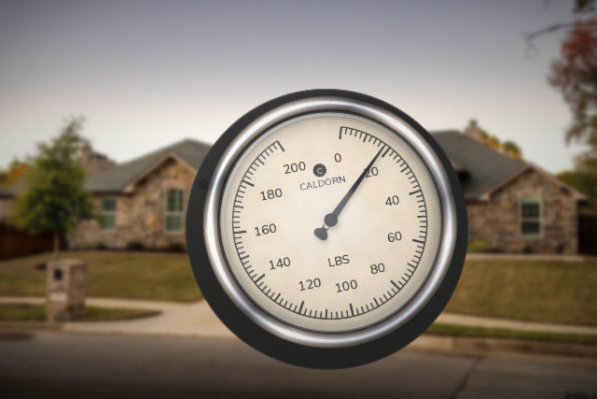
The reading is 18 lb
